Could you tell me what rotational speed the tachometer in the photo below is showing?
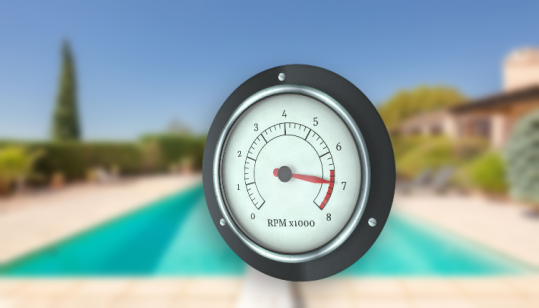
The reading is 7000 rpm
